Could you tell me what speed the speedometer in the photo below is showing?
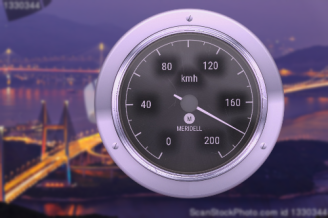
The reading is 180 km/h
